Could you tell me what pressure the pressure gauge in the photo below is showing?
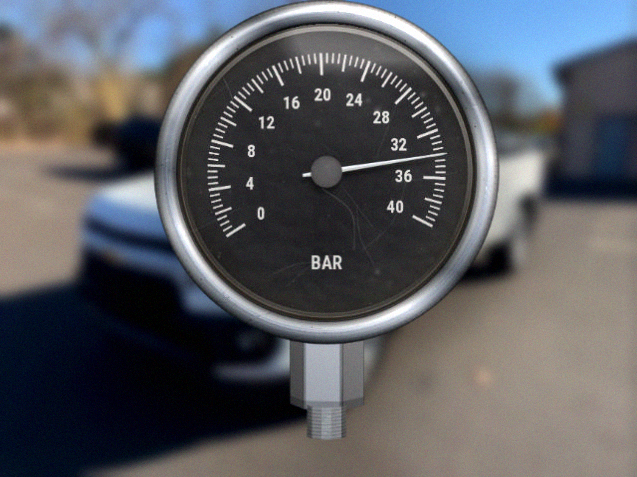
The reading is 34 bar
